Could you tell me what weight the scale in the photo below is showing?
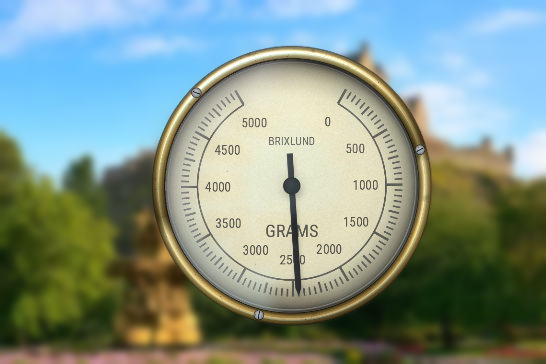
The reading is 2450 g
